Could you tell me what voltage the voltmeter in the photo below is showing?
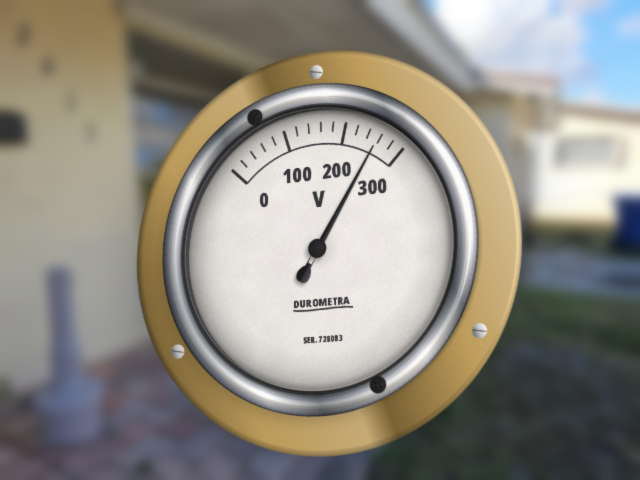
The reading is 260 V
